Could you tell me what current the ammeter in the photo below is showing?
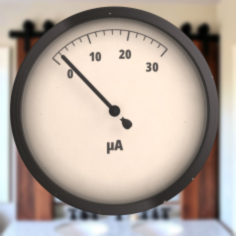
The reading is 2 µA
